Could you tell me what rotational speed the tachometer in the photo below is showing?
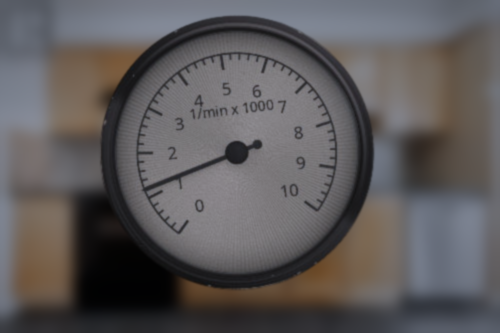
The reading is 1200 rpm
